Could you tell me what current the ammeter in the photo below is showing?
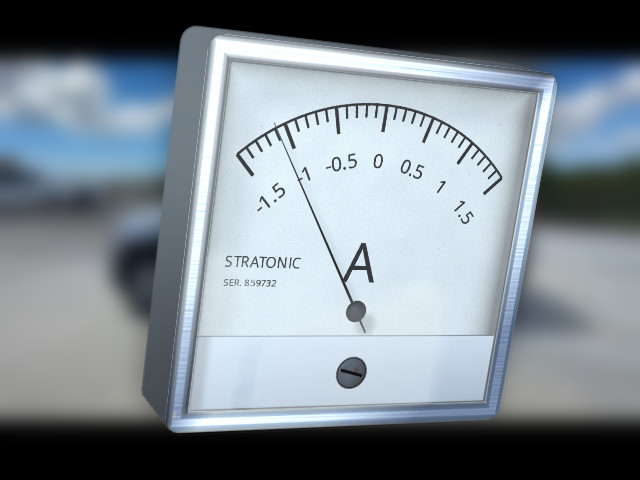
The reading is -1.1 A
